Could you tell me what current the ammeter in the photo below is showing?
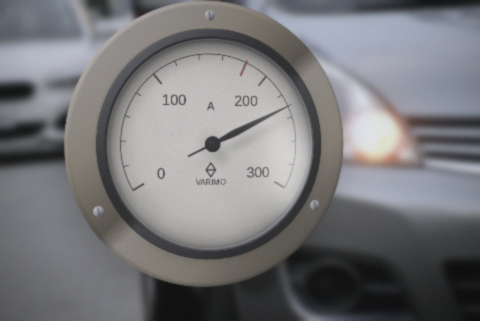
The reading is 230 A
